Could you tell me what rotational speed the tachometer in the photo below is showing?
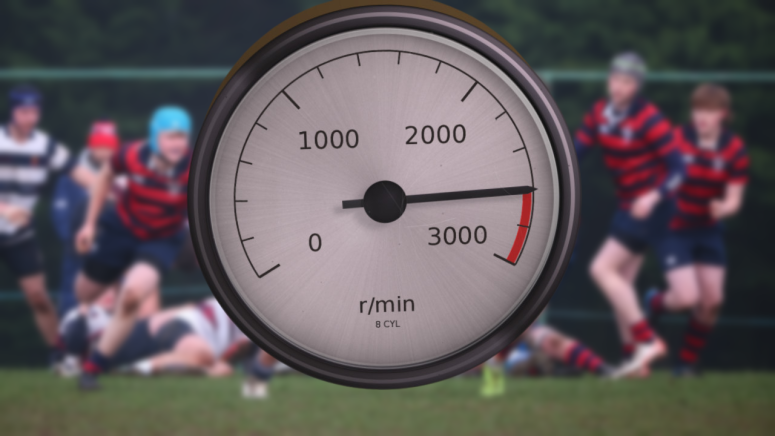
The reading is 2600 rpm
